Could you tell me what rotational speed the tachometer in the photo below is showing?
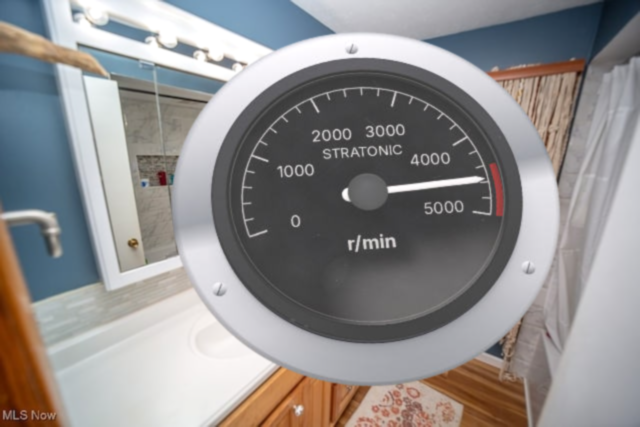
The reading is 4600 rpm
